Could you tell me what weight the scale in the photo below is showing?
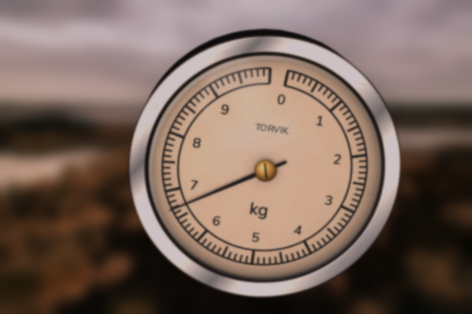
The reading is 6.7 kg
